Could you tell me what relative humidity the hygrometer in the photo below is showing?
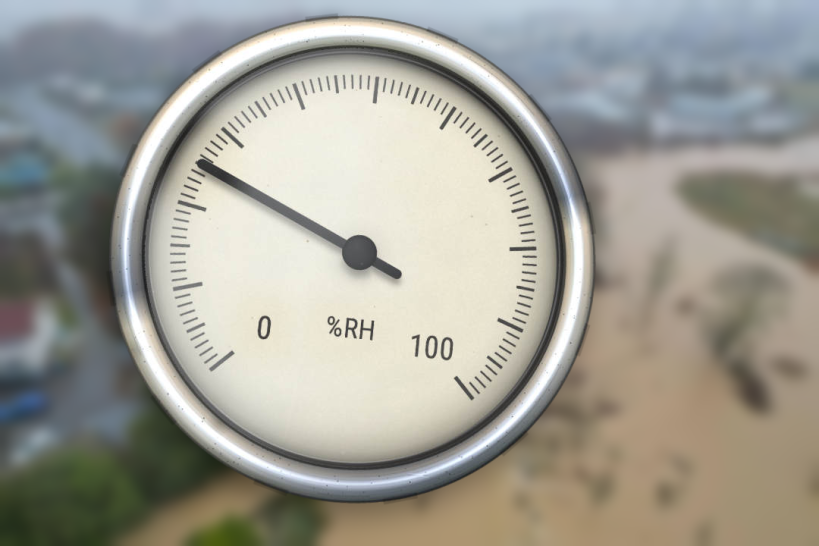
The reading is 25 %
